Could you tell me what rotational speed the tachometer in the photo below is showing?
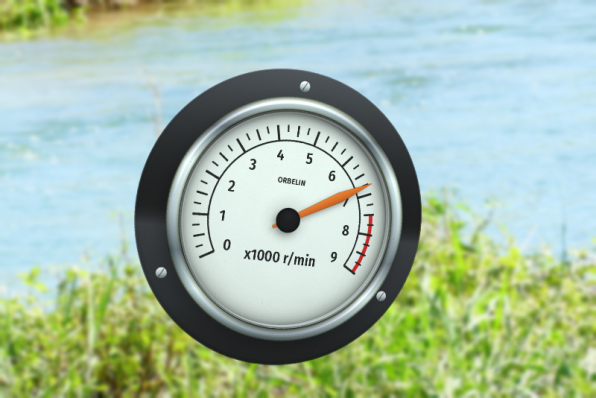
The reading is 6750 rpm
